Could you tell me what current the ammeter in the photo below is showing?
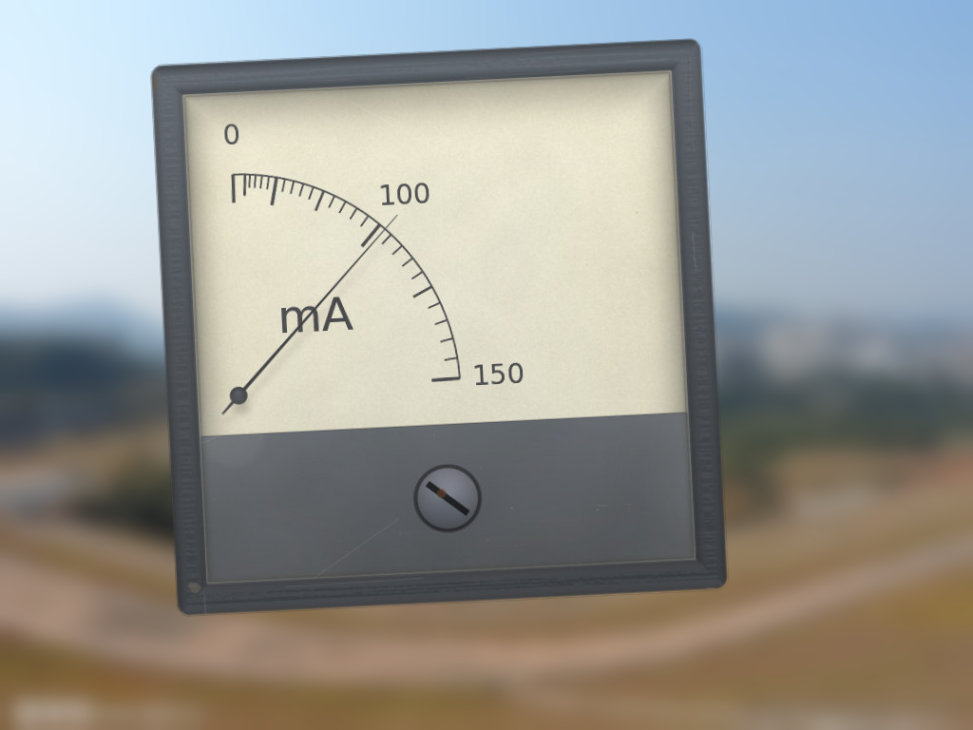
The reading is 102.5 mA
